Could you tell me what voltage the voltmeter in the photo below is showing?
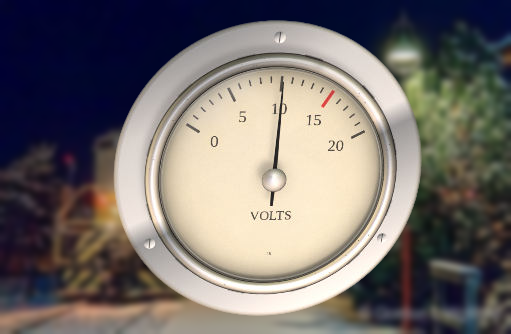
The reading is 10 V
